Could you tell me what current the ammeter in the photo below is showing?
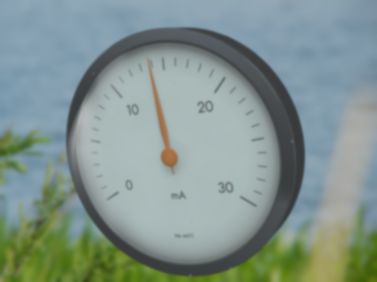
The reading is 14 mA
